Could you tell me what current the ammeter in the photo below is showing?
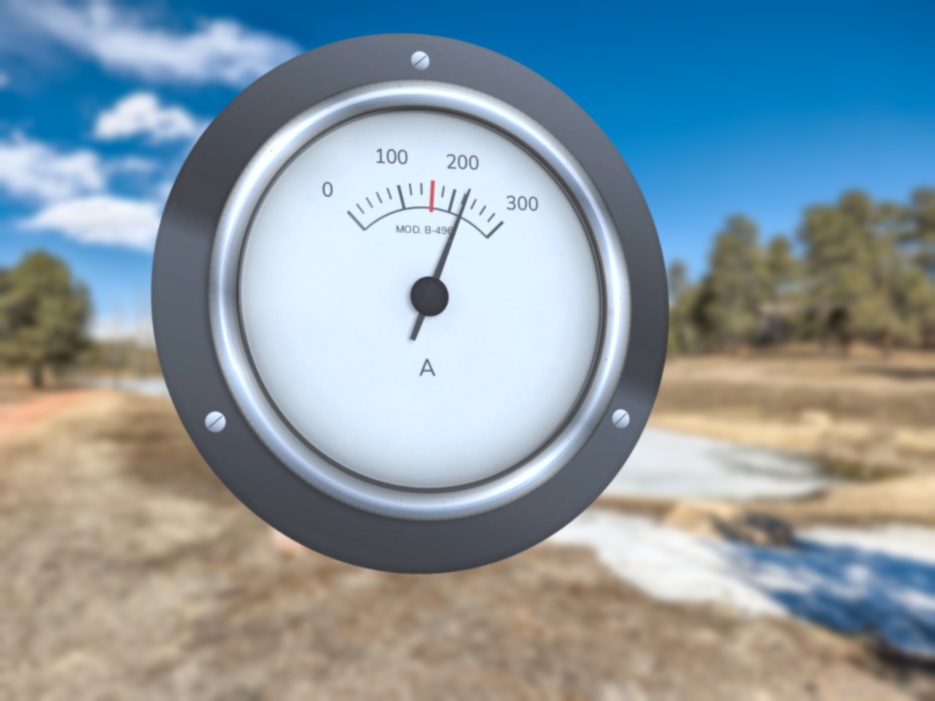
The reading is 220 A
